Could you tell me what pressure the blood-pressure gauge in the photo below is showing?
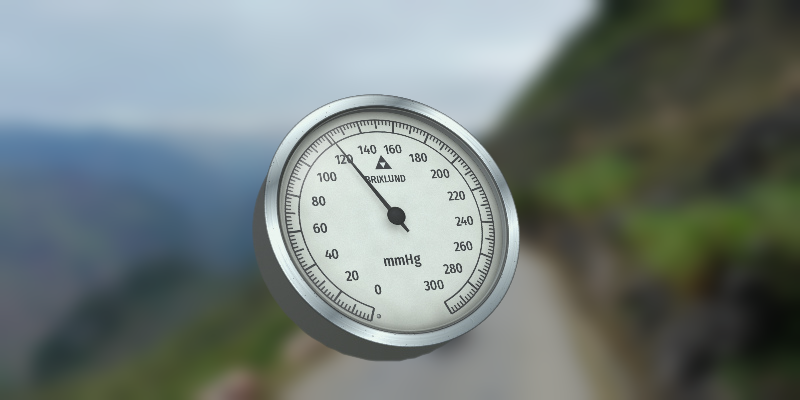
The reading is 120 mmHg
